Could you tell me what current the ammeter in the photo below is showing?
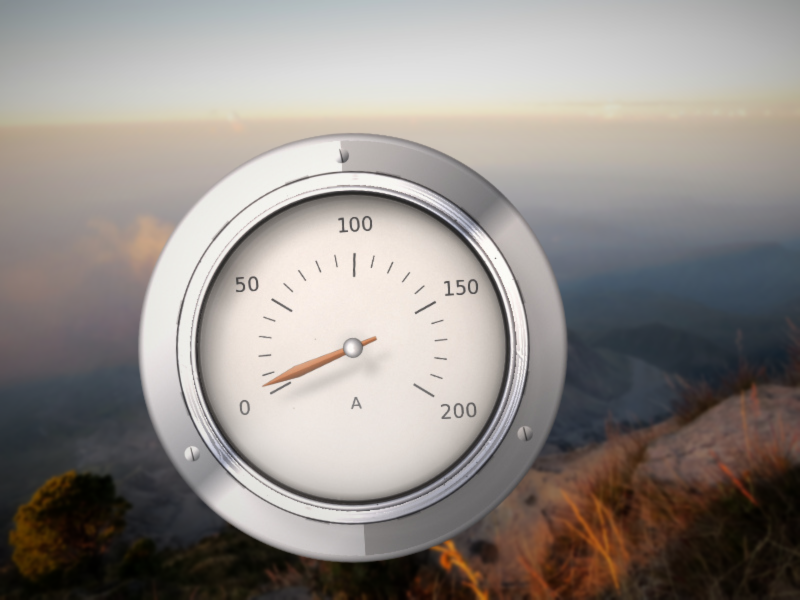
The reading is 5 A
